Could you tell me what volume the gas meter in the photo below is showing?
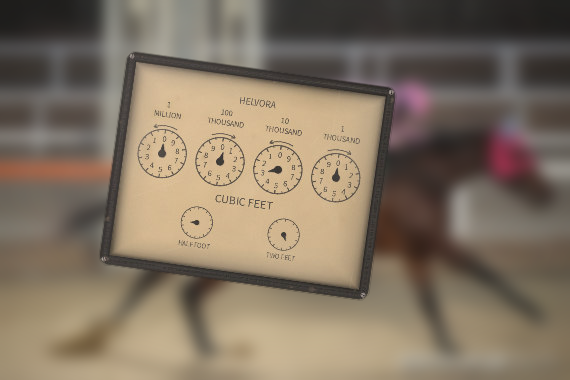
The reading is 3000 ft³
